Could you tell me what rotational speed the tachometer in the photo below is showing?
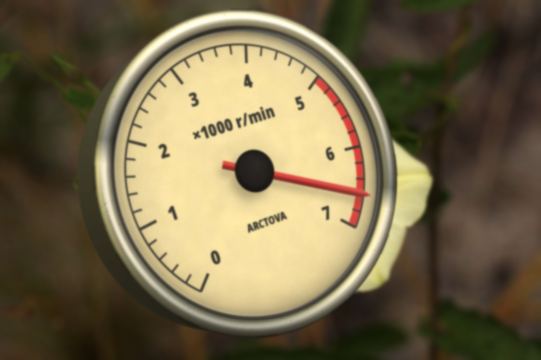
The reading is 6600 rpm
